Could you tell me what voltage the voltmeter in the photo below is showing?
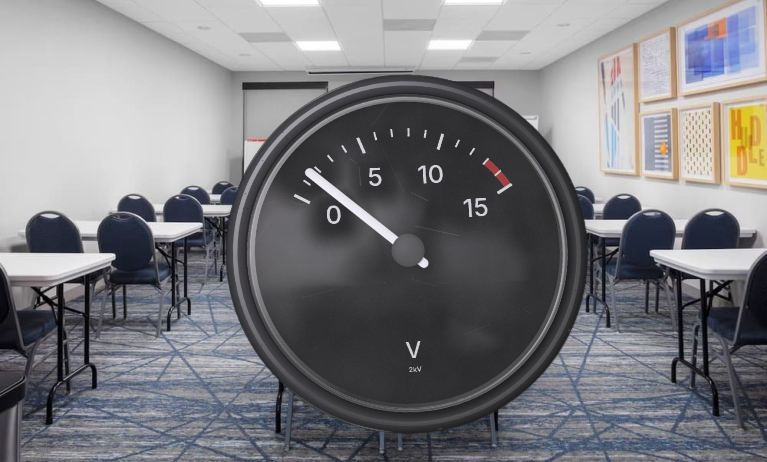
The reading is 1.5 V
